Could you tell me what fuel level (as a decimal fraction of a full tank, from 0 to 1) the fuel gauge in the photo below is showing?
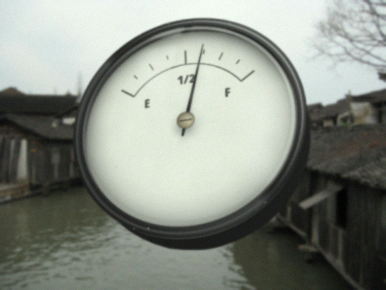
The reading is 0.625
